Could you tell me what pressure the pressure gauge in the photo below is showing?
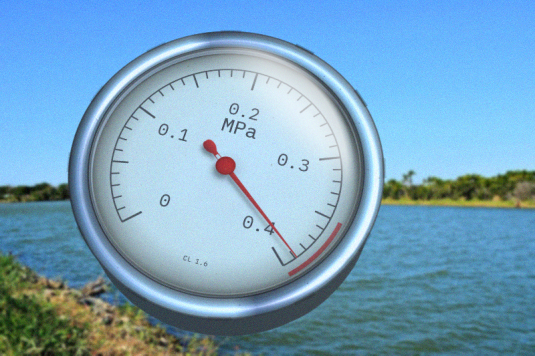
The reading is 0.39 MPa
